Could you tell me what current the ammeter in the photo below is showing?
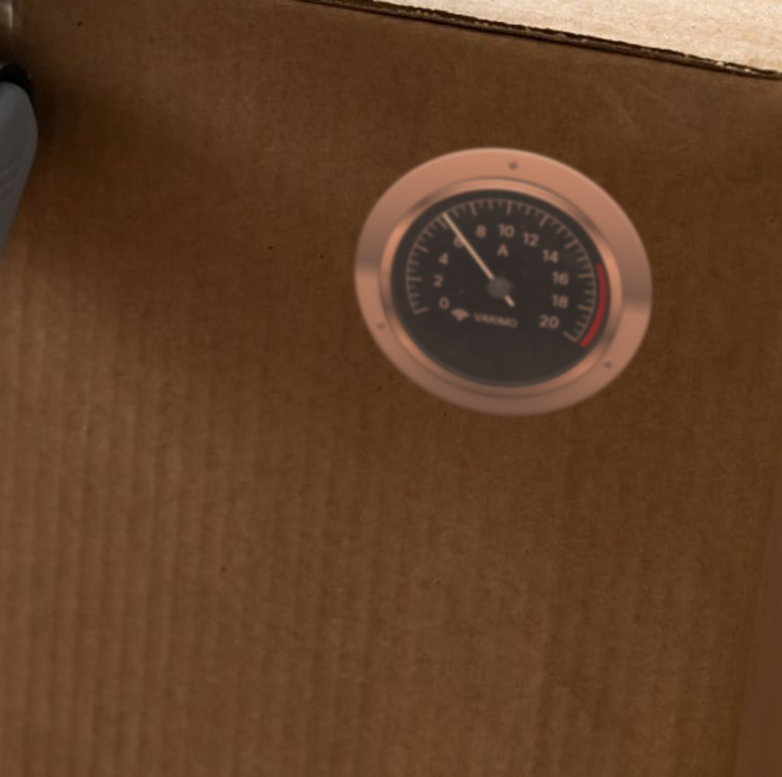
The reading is 6.5 A
